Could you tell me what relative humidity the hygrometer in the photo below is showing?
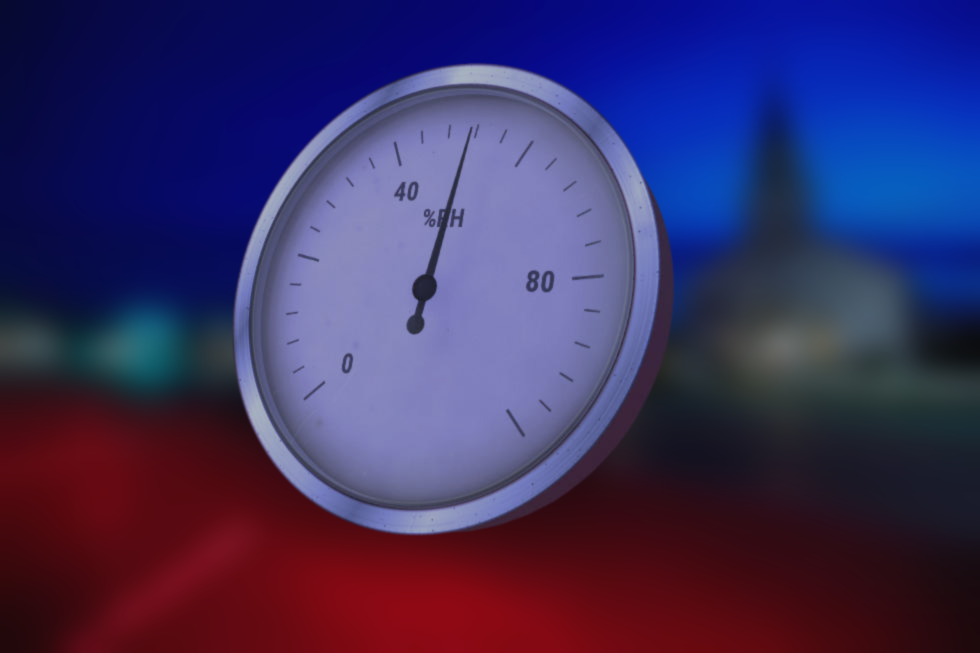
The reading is 52 %
